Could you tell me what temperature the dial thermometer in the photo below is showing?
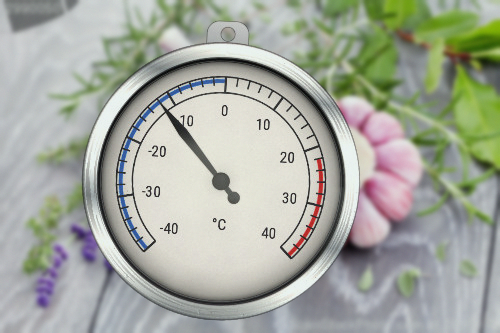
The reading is -12 °C
